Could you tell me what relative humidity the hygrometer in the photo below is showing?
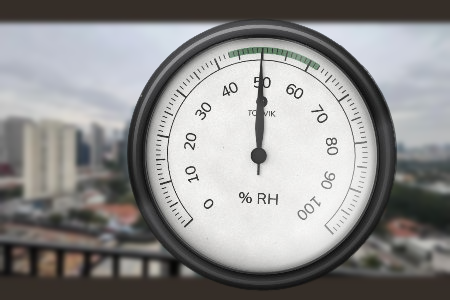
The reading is 50 %
